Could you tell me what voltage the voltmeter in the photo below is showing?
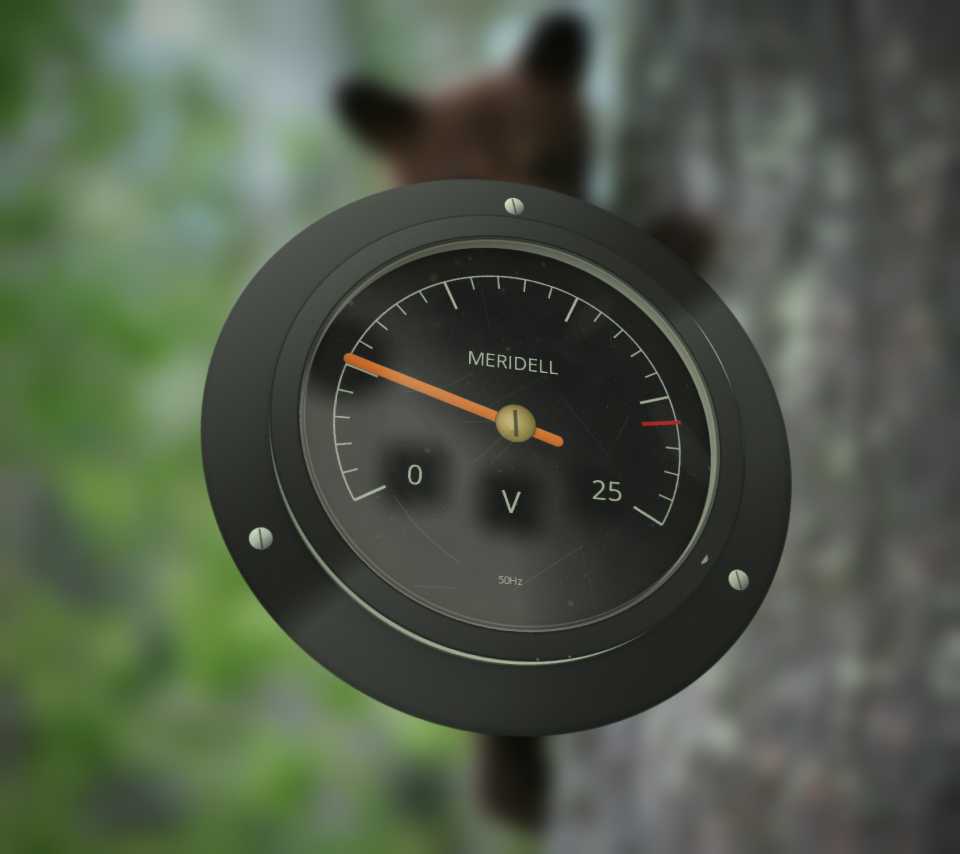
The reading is 5 V
